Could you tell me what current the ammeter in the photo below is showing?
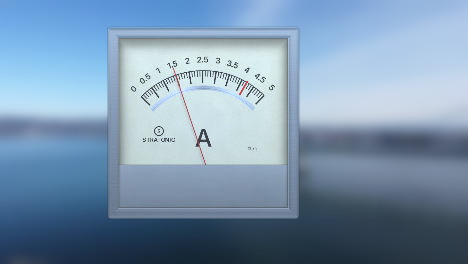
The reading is 1.5 A
